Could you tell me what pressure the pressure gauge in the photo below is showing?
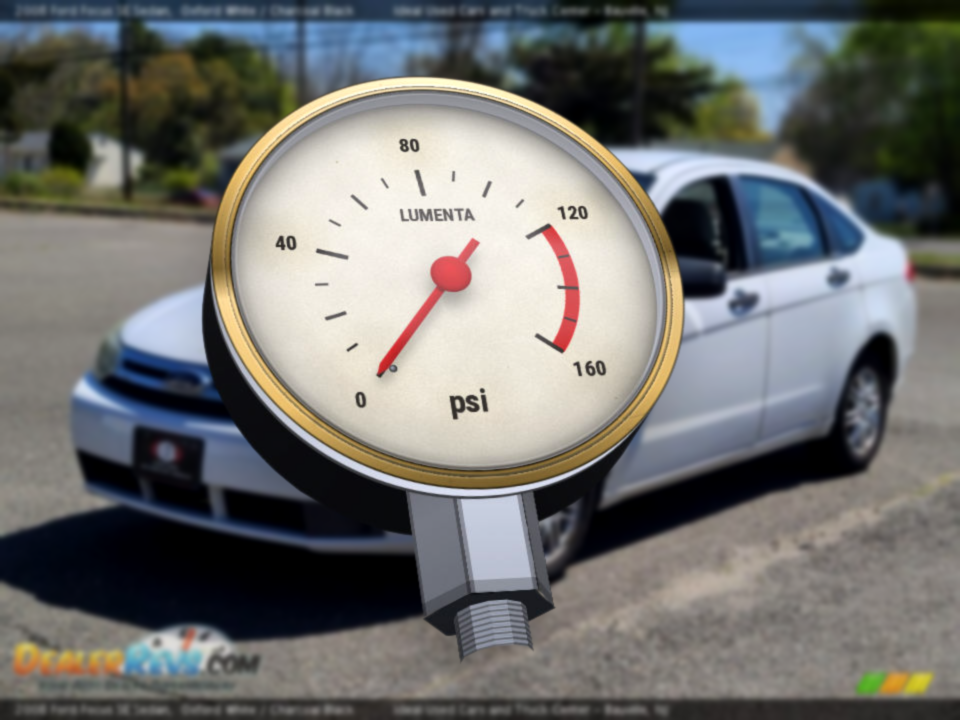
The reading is 0 psi
